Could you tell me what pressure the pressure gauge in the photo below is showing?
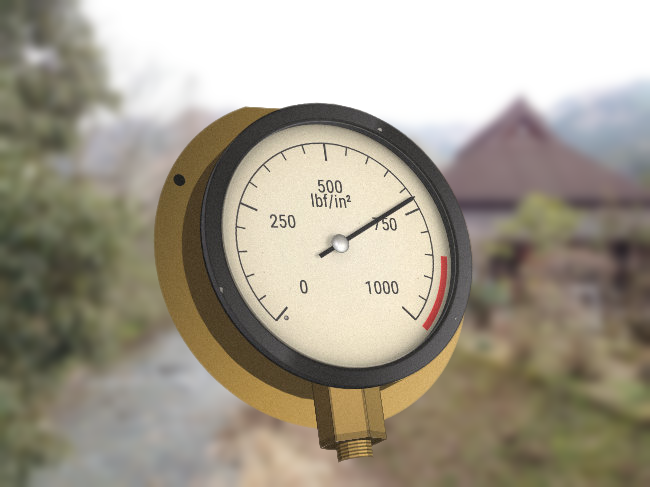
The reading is 725 psi
